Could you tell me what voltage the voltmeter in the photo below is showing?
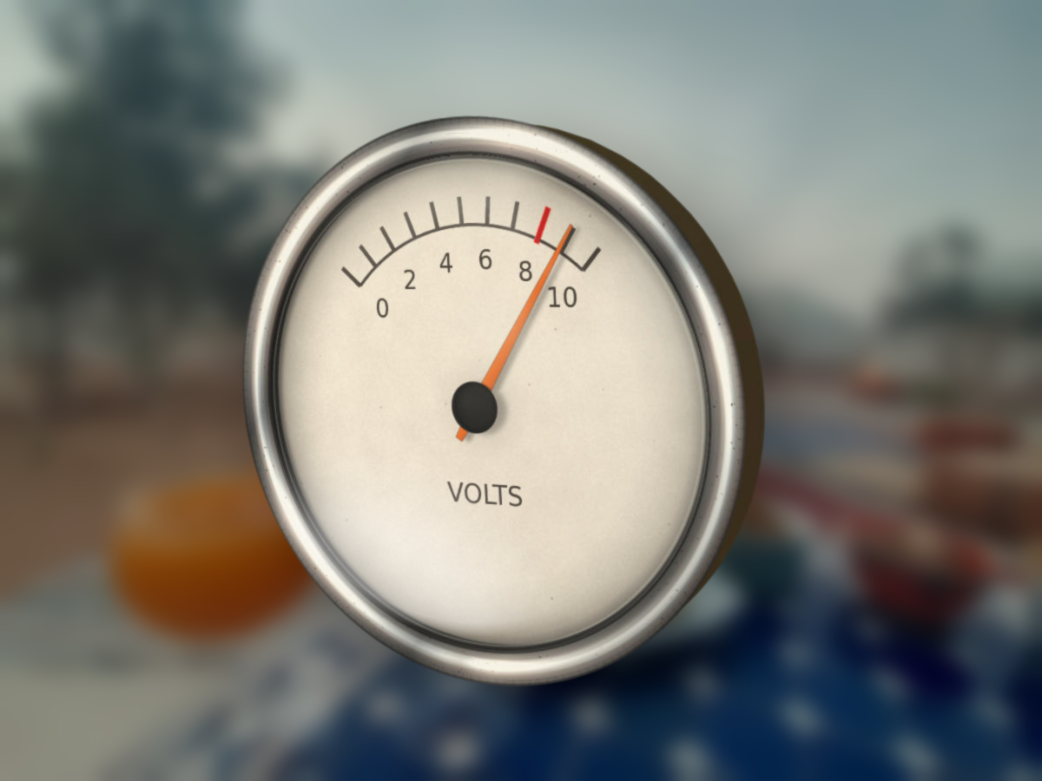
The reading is 9 V
